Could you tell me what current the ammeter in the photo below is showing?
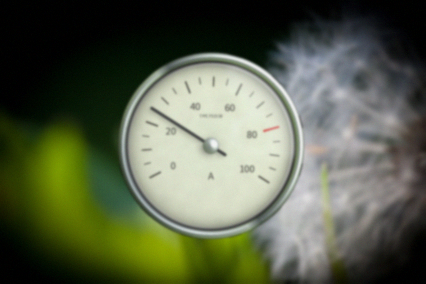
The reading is 25 A
